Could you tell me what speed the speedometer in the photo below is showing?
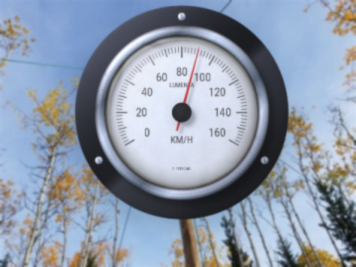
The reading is 90 km/h
